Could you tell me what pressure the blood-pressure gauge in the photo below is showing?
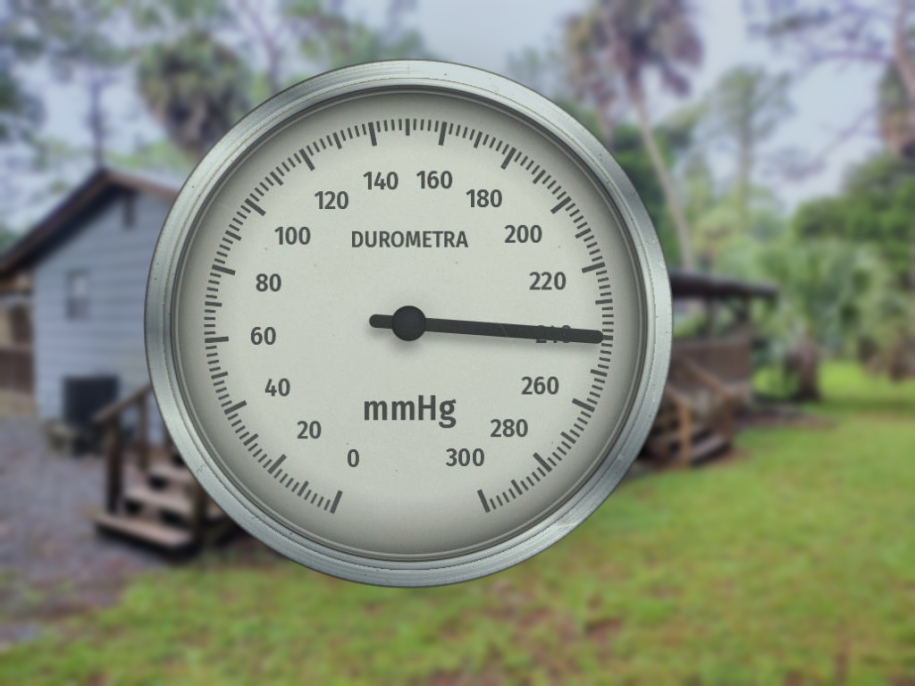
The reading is 240 mmHg
